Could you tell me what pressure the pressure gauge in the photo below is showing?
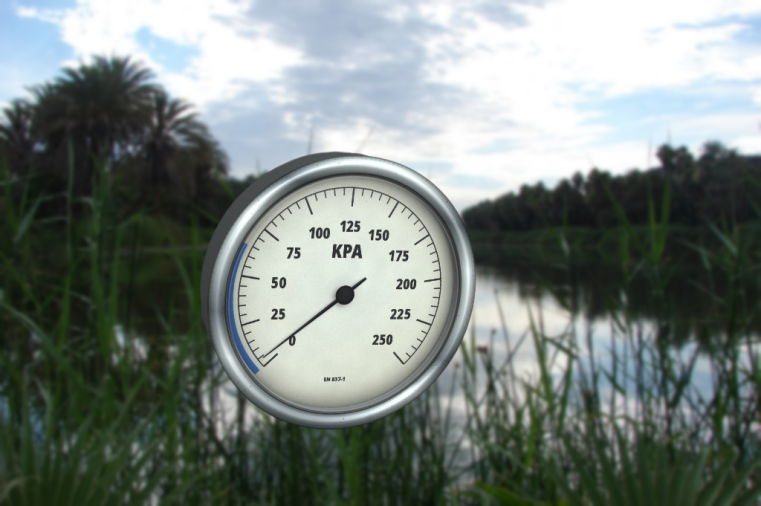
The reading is 5 kPa
